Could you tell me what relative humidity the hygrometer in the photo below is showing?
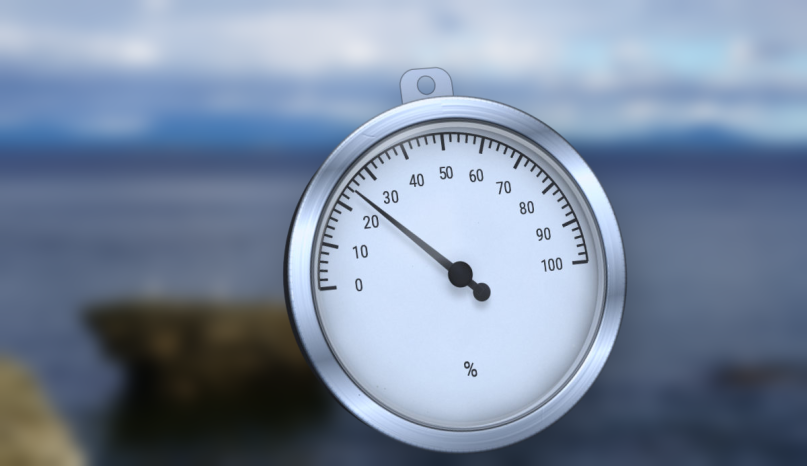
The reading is 24 %
